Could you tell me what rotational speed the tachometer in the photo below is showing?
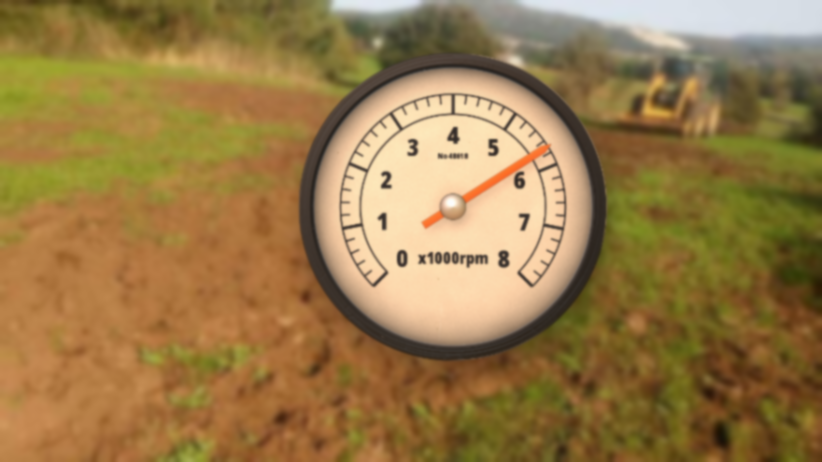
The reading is 5700 rpm
